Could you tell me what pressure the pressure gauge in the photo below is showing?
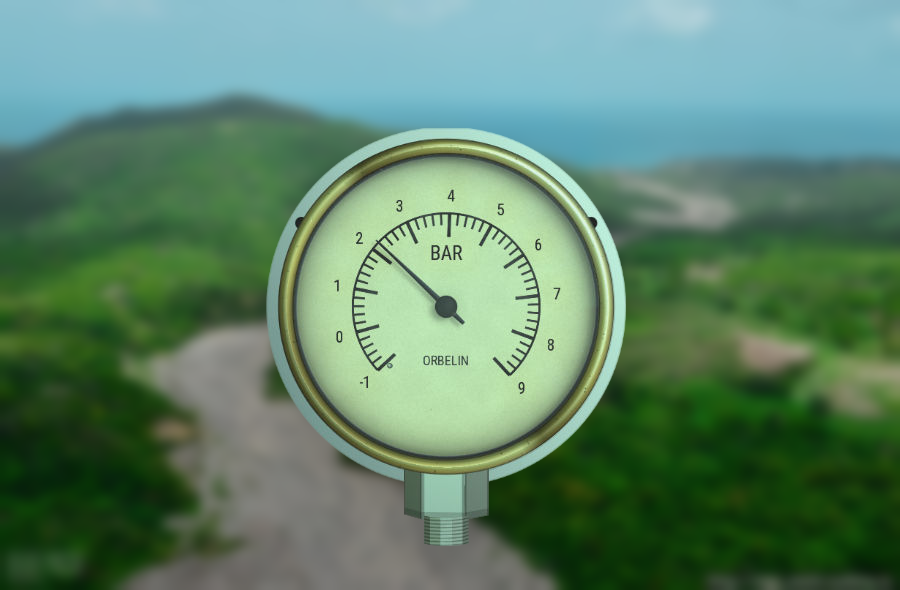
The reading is 2.2 bar
